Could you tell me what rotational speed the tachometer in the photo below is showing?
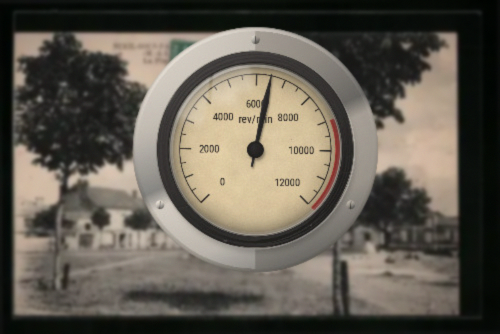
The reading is 6500 rpm
